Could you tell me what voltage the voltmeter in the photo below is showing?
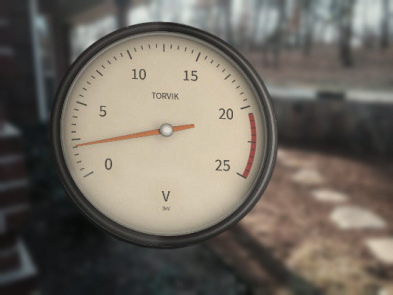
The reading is 2 V
